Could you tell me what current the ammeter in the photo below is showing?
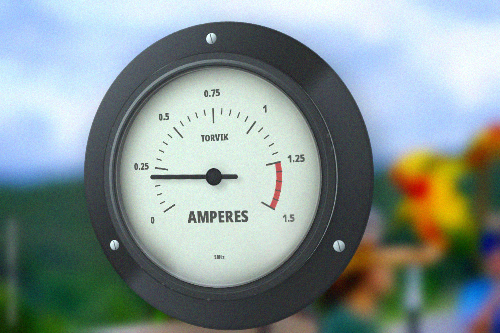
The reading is 0.2 A
